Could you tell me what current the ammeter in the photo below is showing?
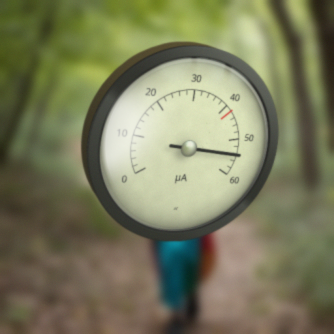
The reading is 54 µA
